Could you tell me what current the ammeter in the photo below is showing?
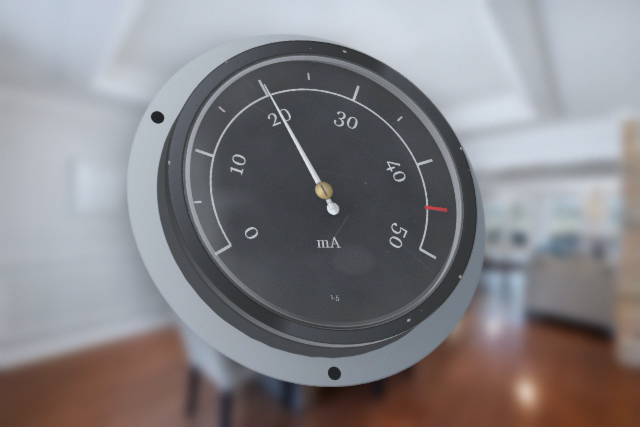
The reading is 20 mA
